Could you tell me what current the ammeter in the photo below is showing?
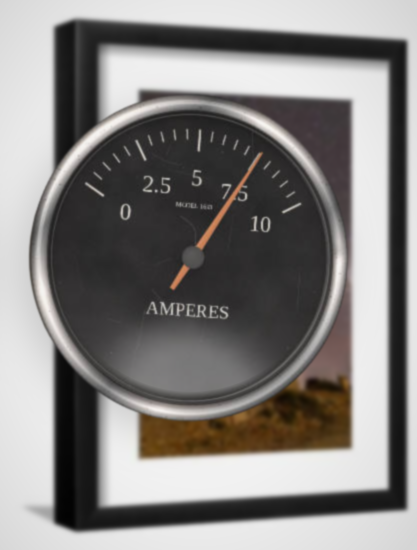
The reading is 7.5 A
